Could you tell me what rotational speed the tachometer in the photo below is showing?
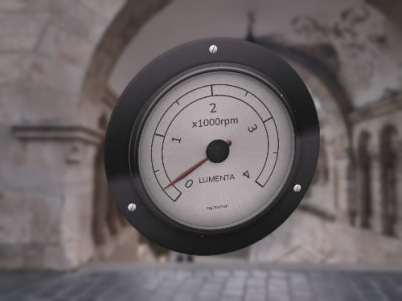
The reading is 250 rpm
